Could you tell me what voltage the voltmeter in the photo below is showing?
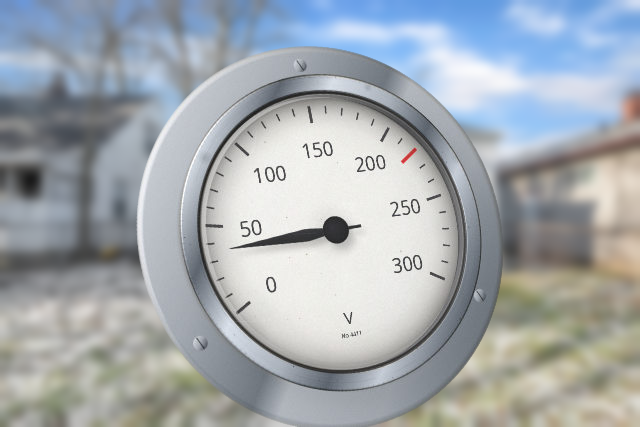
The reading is 35 V
